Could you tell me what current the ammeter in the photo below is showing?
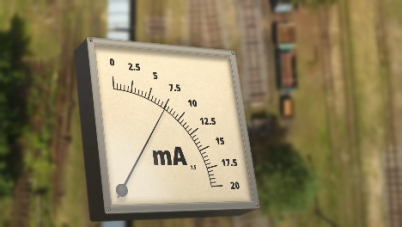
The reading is 7.5 mA
